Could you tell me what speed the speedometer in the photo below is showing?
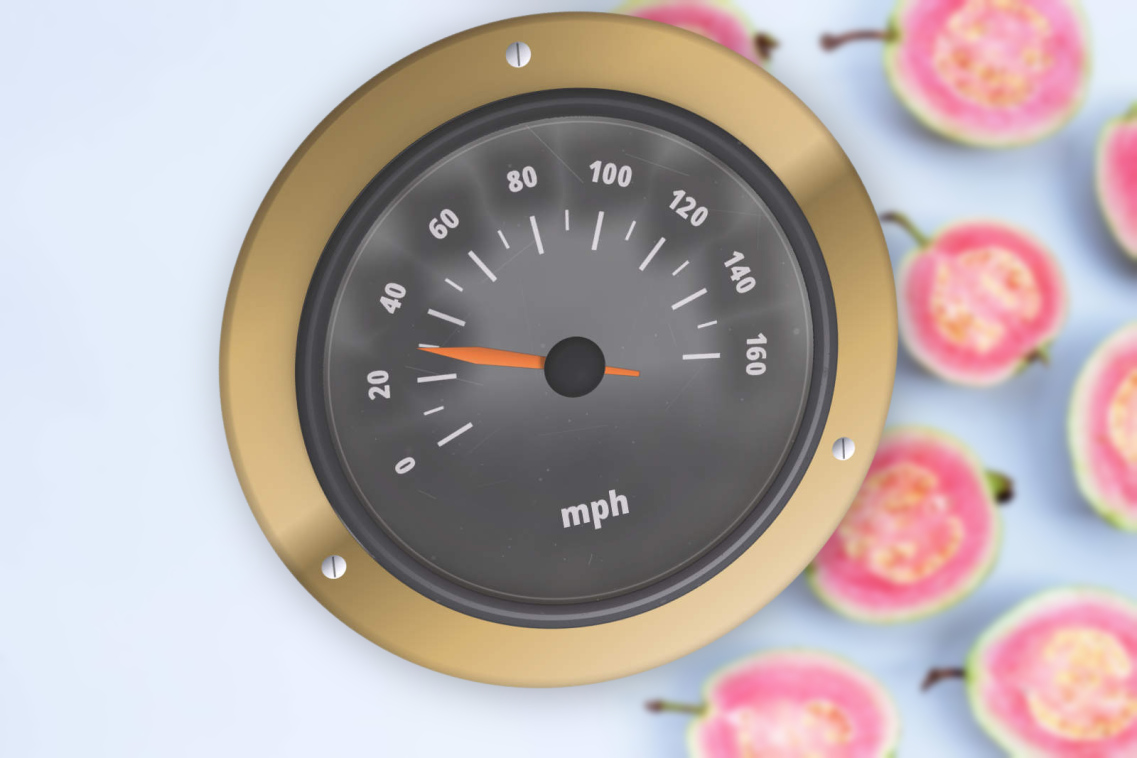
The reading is 30 mph
